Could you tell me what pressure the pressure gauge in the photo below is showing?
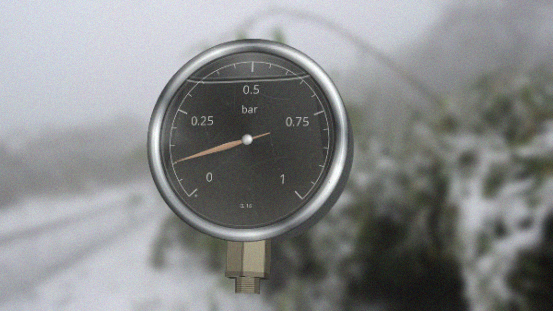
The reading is 0.1 bar
